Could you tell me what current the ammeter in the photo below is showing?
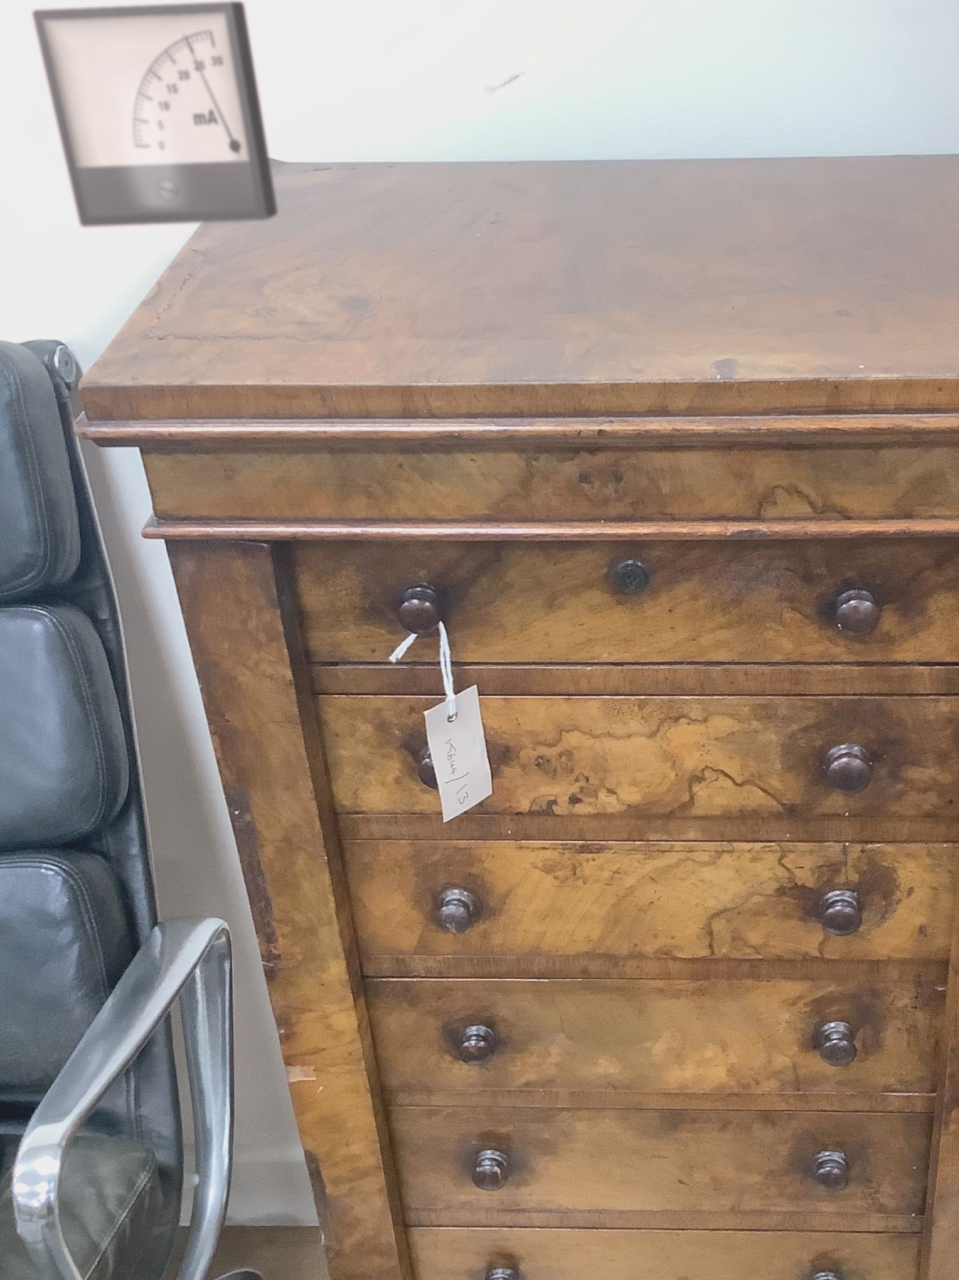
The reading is 25 mA
